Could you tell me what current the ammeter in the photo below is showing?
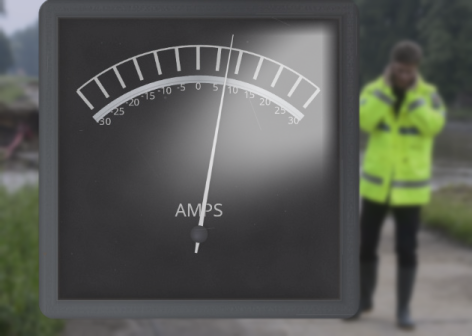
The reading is 7.5 A
